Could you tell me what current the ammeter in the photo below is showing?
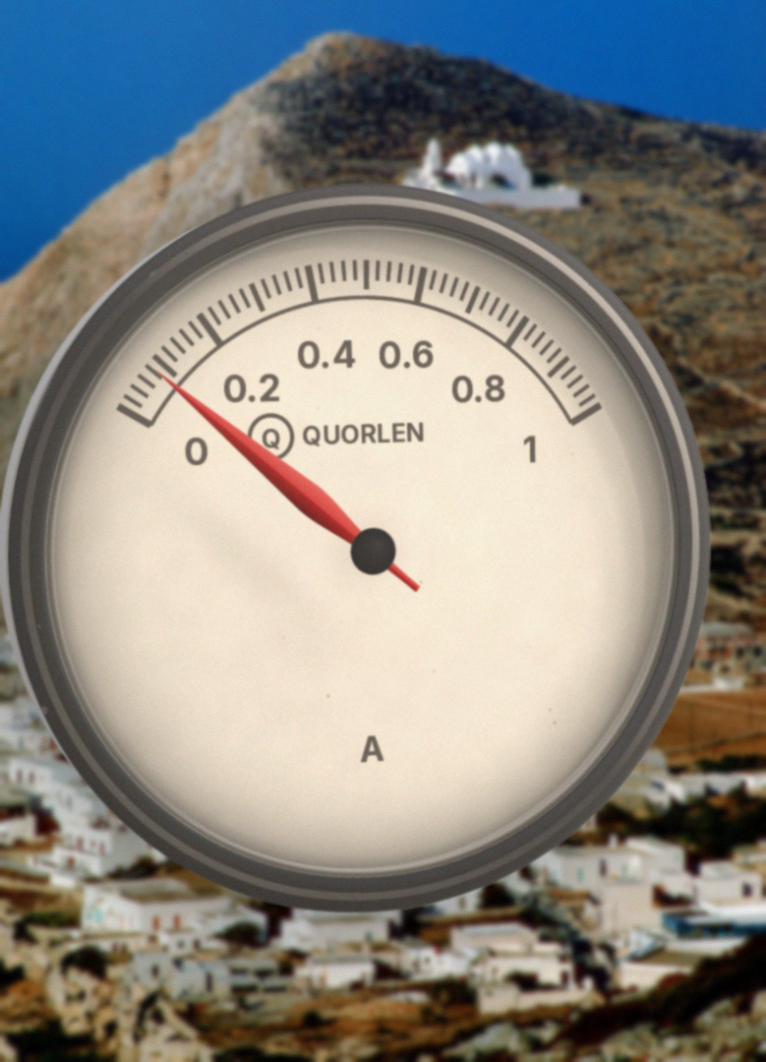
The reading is 0.08 A
